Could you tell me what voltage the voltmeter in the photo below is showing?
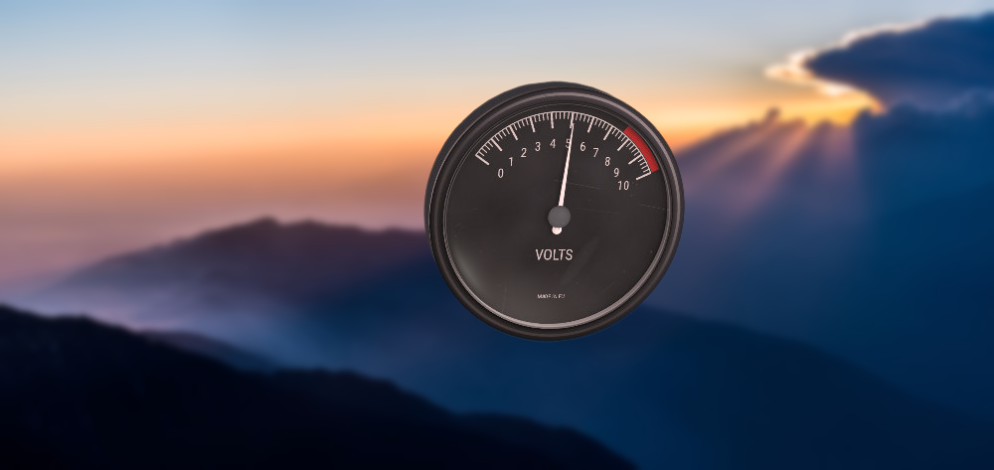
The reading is 5 V
